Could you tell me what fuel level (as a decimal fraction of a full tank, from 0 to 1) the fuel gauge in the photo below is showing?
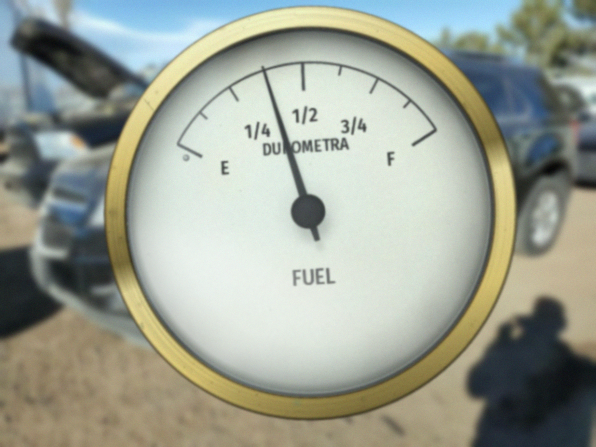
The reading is 0.375
